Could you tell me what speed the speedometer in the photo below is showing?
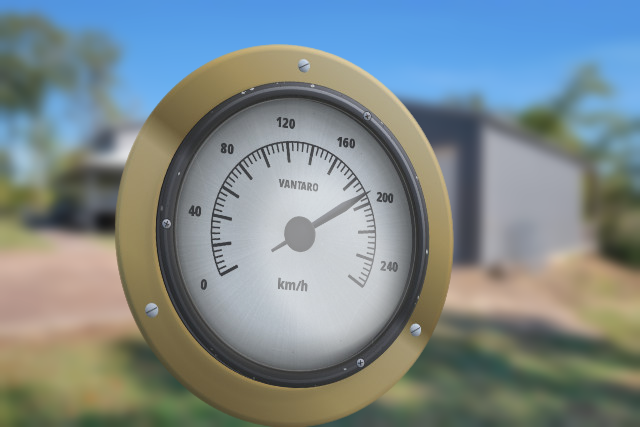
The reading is 192 km/h
